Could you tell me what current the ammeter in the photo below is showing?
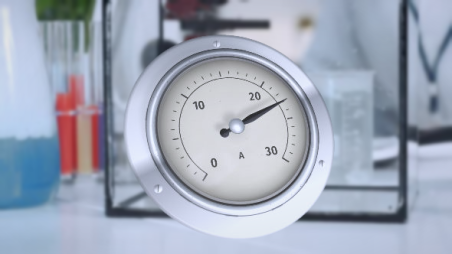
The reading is 23 A
